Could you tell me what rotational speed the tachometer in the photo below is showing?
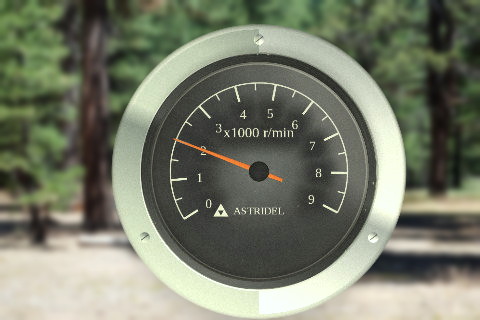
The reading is 2000 rpm
